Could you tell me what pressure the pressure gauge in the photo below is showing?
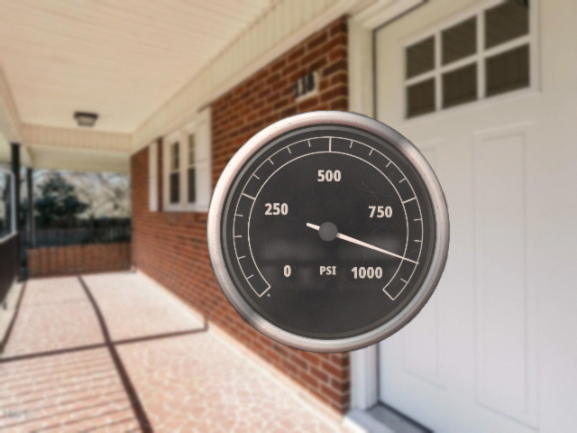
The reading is 900 psi
